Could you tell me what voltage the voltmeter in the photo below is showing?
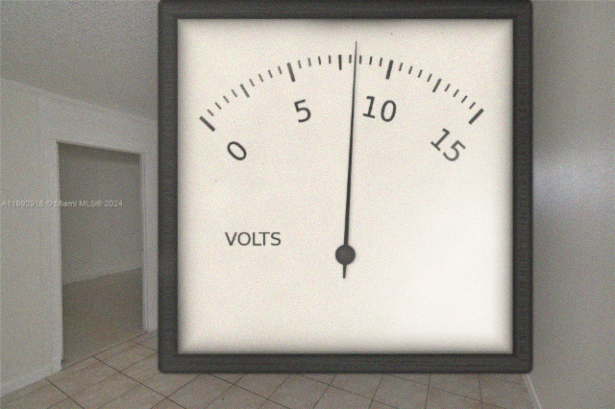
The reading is 8.25 V
